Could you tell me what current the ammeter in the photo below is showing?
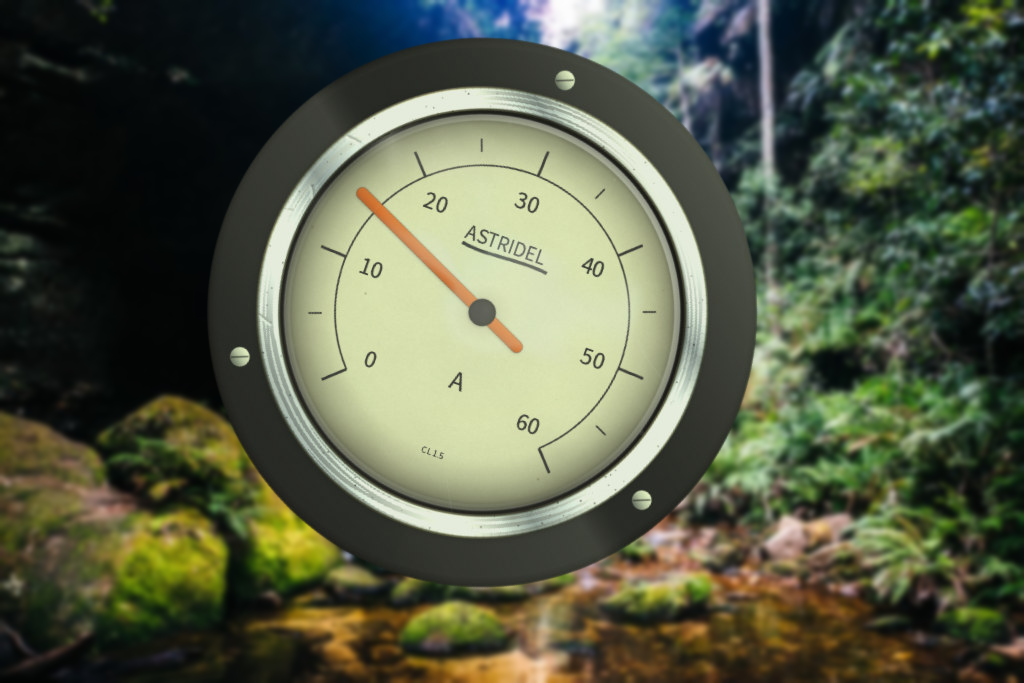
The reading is 15 A
